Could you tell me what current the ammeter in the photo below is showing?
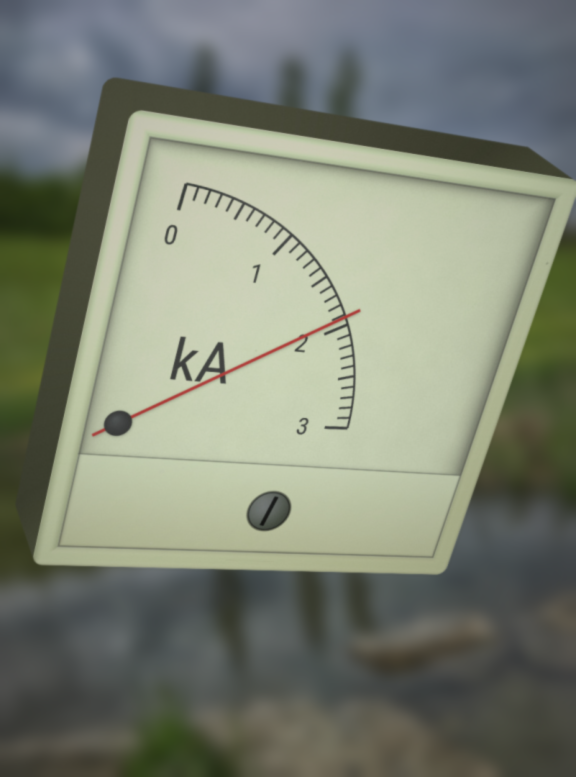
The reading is 1.9 kA
